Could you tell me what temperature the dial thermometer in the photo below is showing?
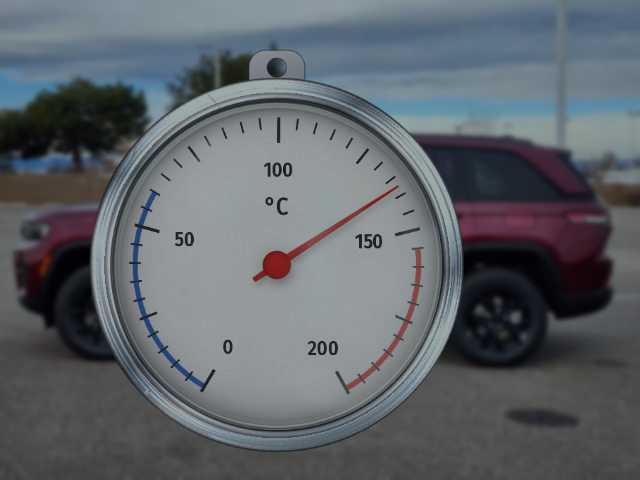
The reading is 137.5 °C
